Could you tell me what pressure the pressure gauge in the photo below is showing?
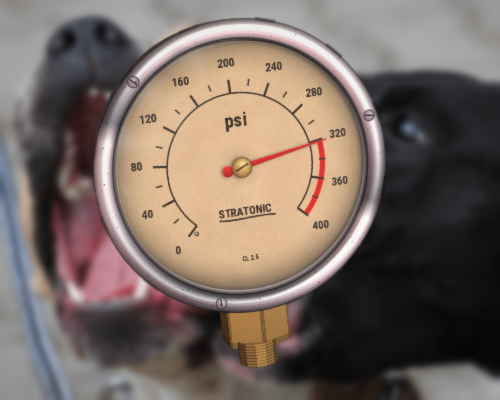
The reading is 320 psi
